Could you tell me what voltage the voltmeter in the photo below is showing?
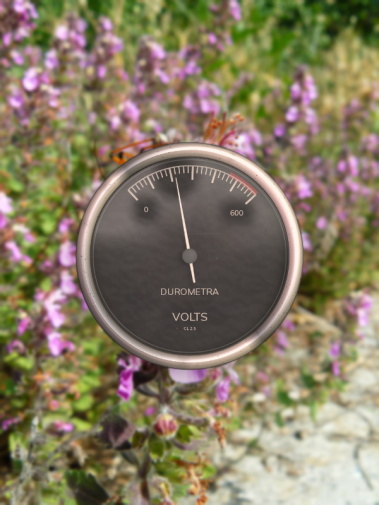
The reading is 220 V
